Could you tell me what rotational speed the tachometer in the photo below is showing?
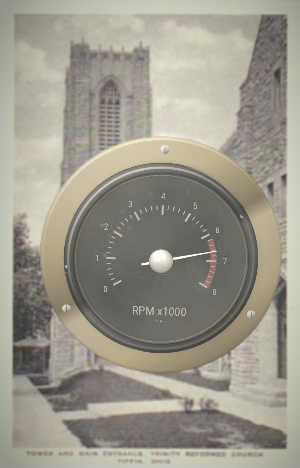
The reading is 6600 rpm
